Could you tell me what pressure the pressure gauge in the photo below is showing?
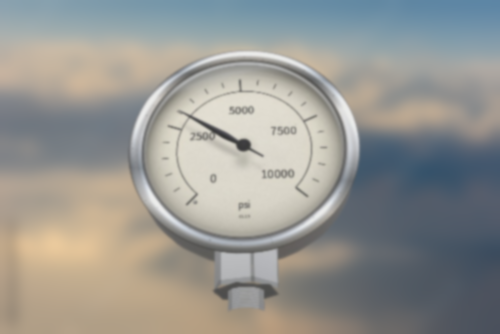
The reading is 3000 psi
